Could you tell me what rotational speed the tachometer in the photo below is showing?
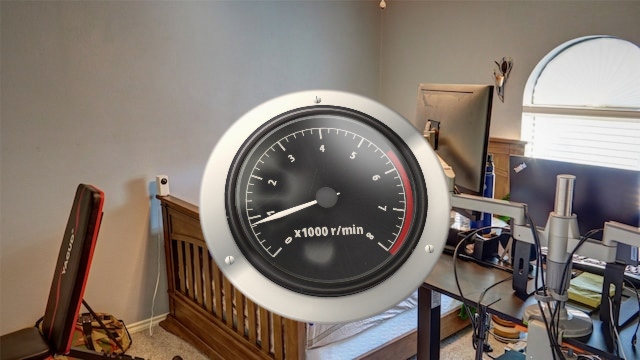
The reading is 800 rpm
